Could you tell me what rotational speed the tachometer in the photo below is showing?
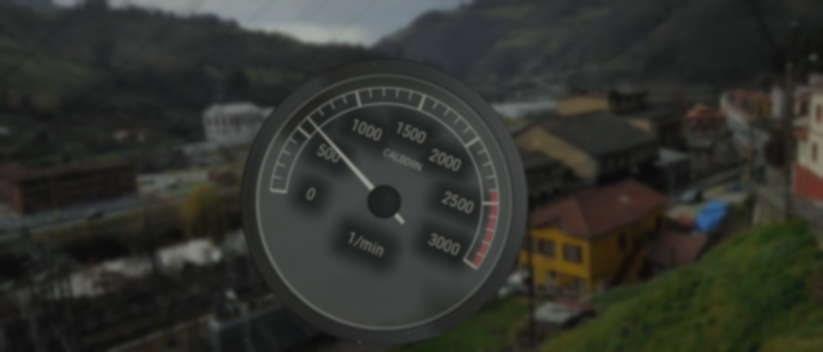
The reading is 600 rpm
